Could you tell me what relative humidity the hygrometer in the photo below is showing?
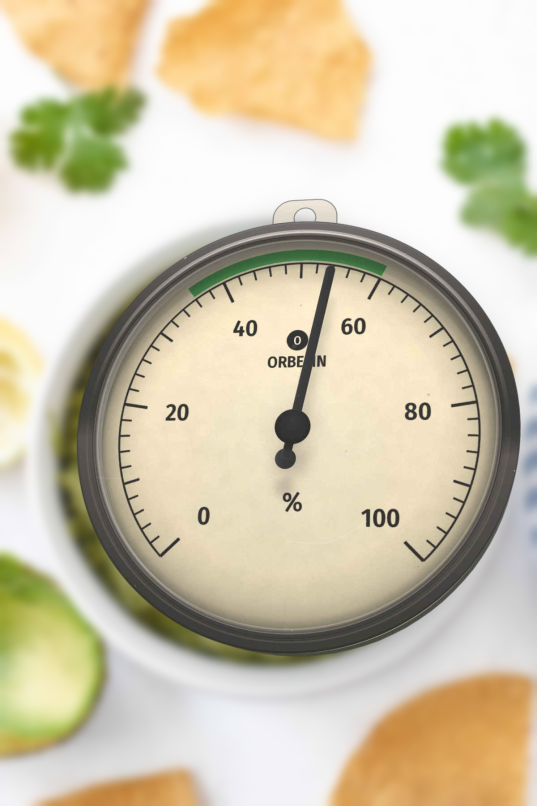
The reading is 54 %
